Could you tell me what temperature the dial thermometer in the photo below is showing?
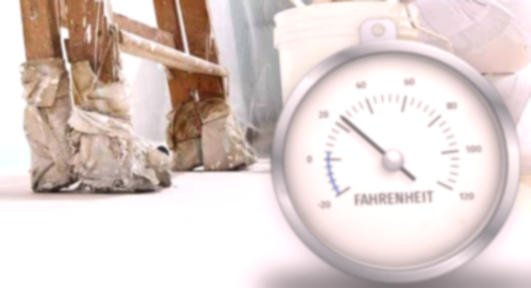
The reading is 24 °F
